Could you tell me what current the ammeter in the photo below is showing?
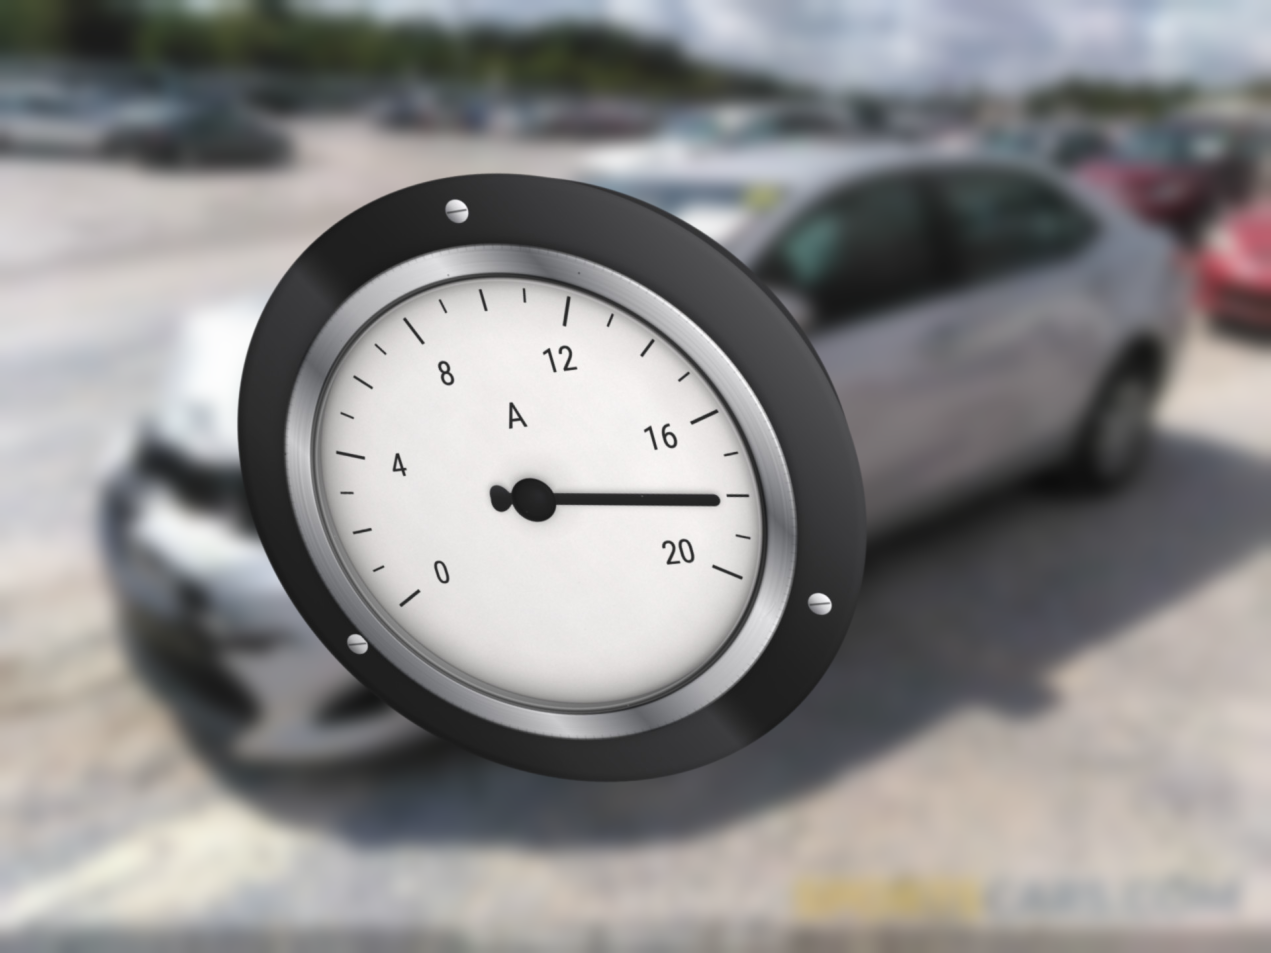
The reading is 18 A
